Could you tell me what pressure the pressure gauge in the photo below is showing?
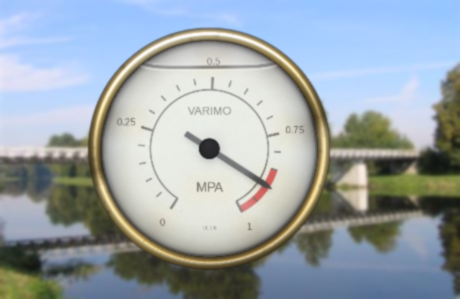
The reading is 0.9 MPa
